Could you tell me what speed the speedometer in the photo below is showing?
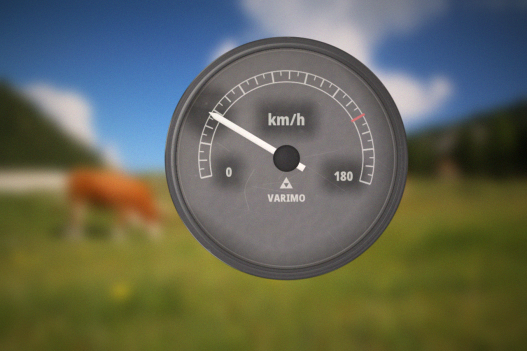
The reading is 37.5 km/h
